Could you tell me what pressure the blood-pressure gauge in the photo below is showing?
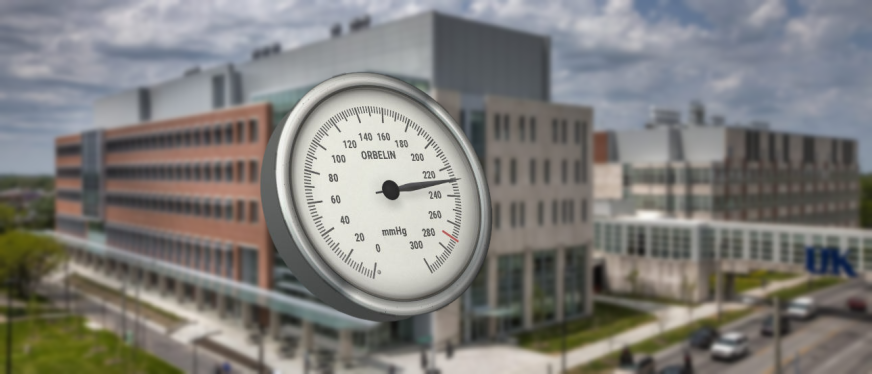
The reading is 230 mmHg
